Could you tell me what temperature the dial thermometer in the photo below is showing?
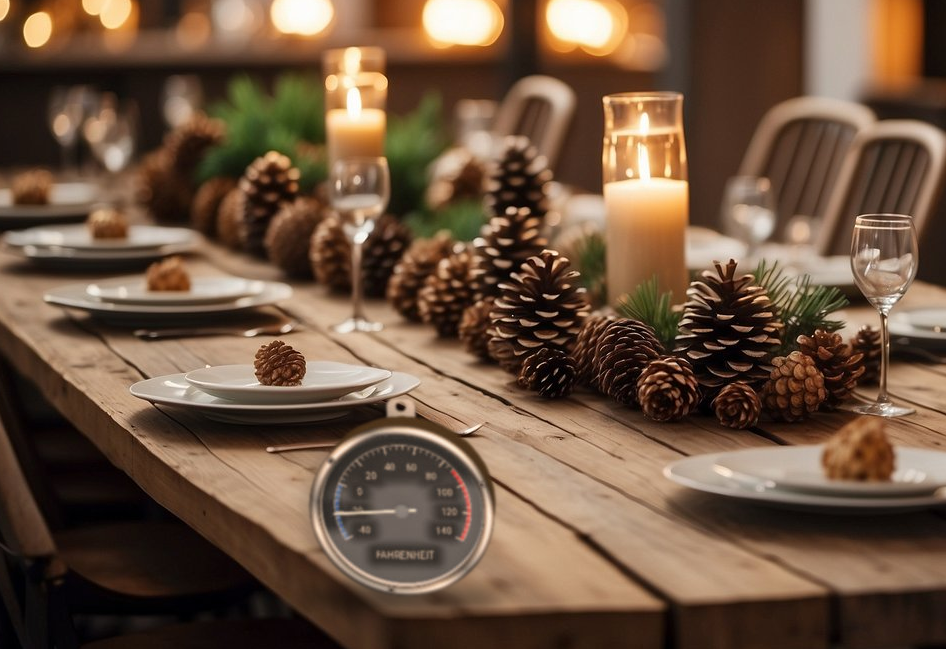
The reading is -20 °F
